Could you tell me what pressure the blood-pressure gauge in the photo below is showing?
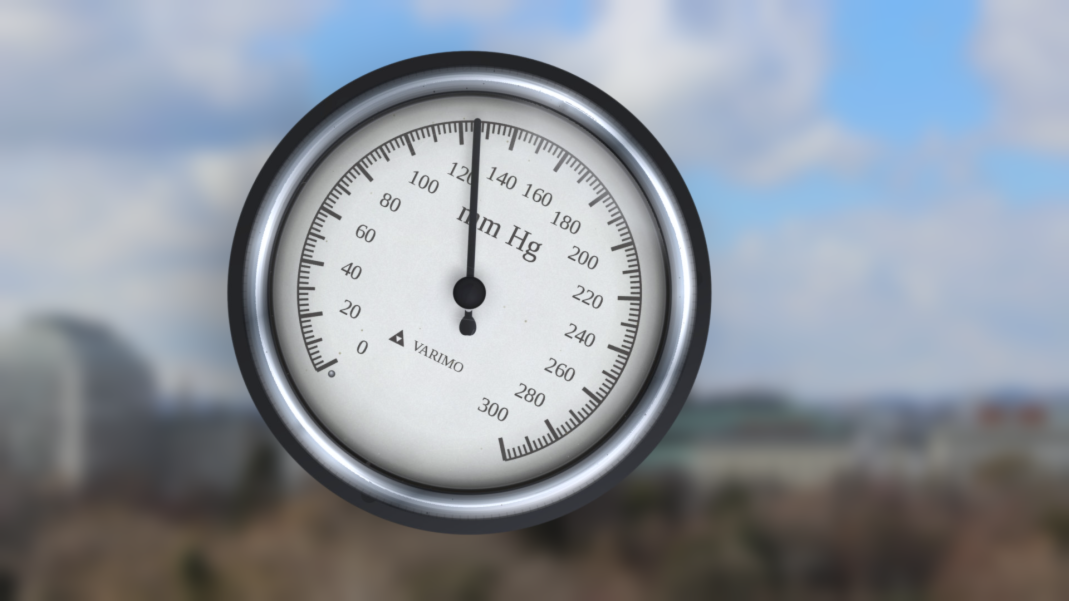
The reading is 126 mmHg
